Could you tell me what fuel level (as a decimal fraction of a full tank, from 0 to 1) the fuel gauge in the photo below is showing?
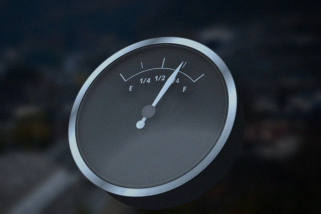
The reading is 0.75
